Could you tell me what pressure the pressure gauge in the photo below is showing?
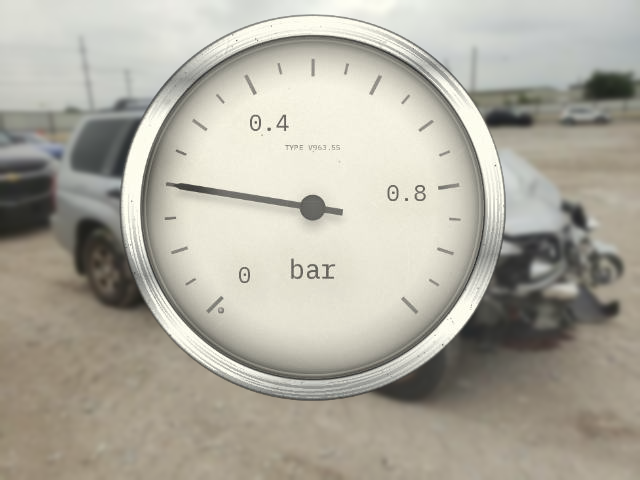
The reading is 0.2 bar
